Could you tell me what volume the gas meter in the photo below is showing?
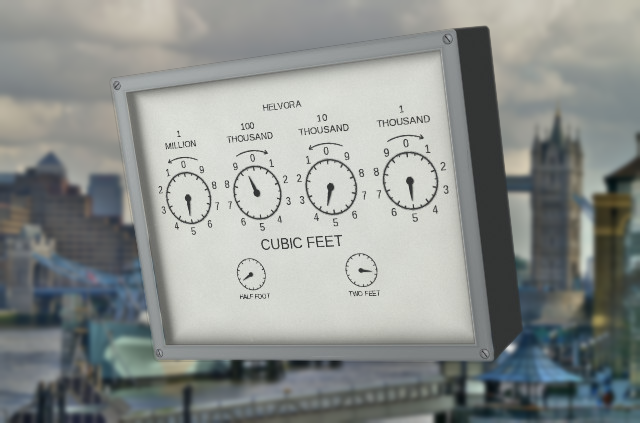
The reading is 494500 ft³
